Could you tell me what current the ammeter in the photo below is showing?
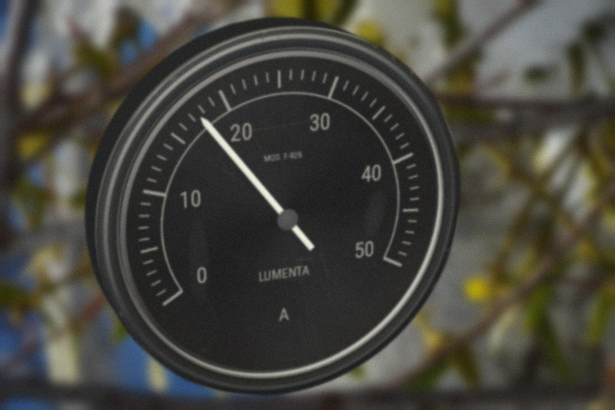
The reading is 17.5 A
